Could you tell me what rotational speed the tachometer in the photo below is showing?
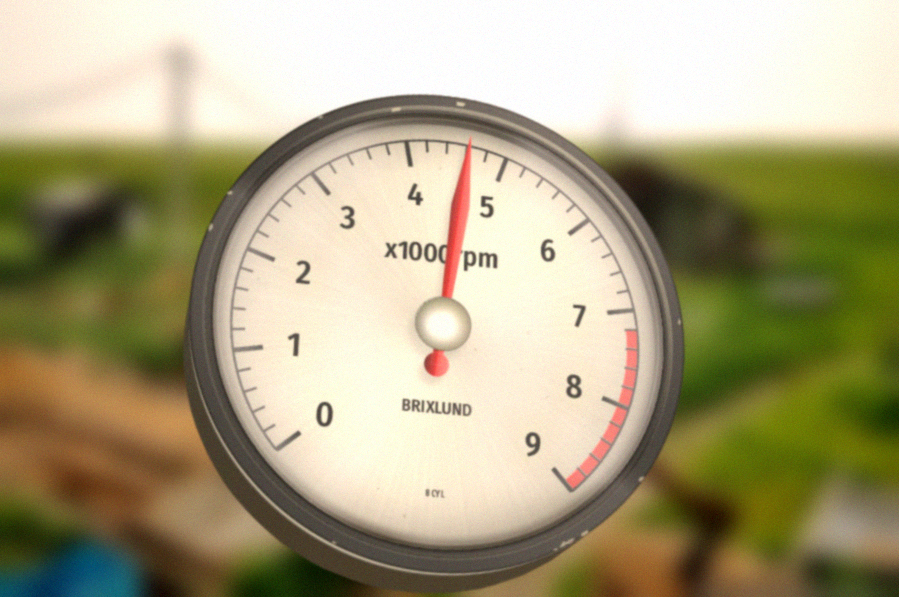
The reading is 4600 rpm
